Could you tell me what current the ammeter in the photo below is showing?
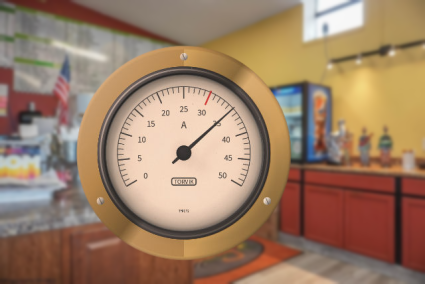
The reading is 35 A
